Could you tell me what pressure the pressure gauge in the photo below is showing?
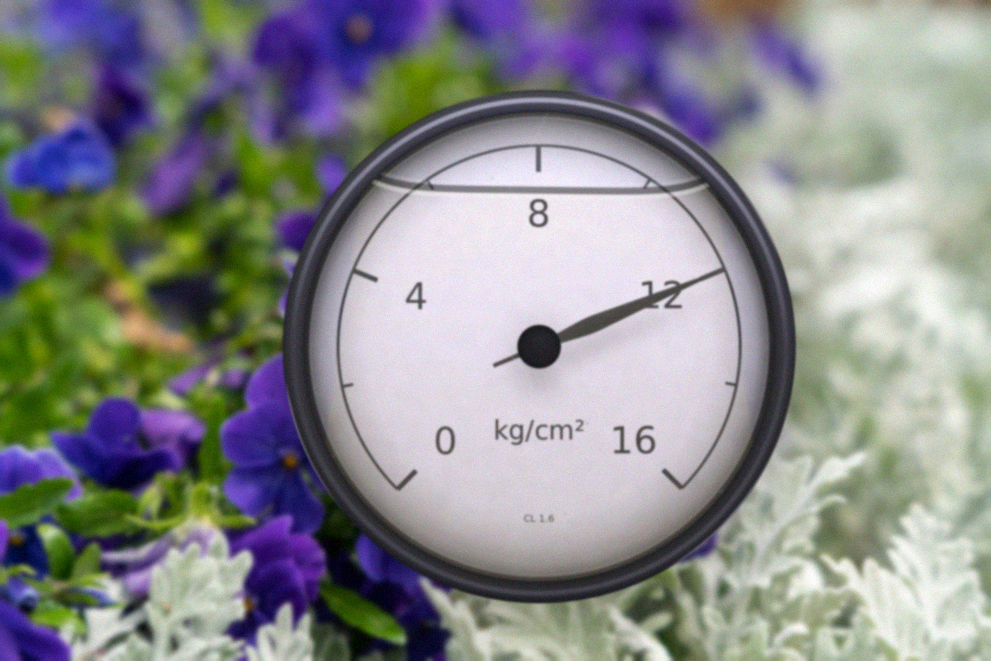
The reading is 12 kg/cm²
